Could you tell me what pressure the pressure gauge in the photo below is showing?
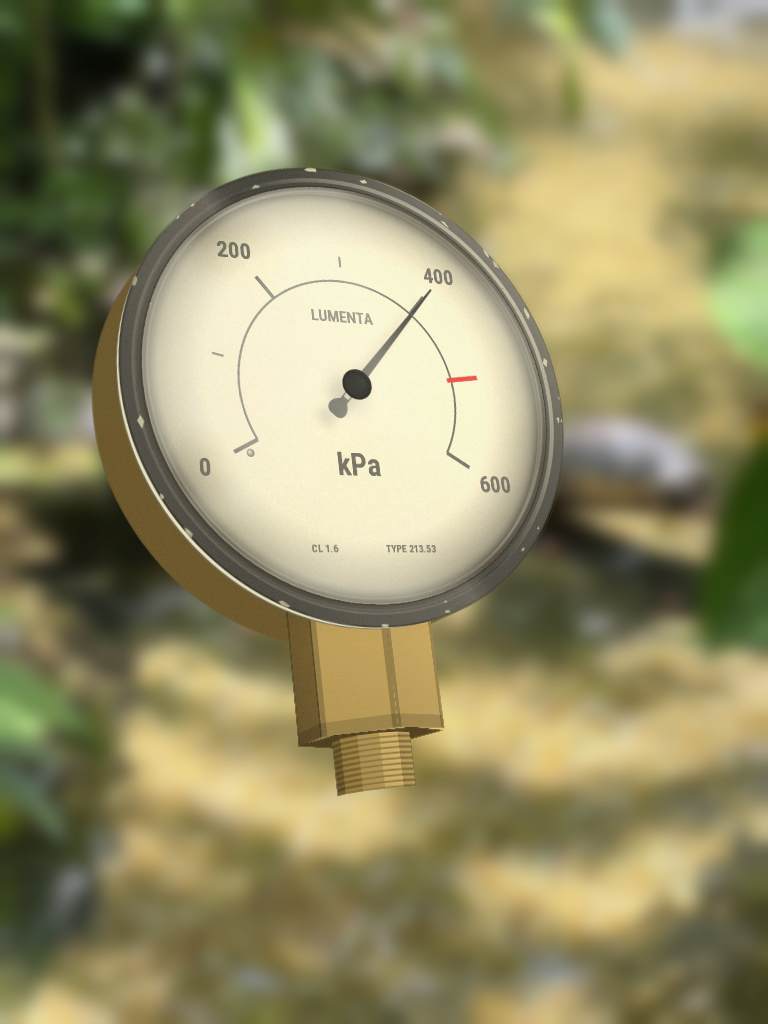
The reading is 400 kPa
